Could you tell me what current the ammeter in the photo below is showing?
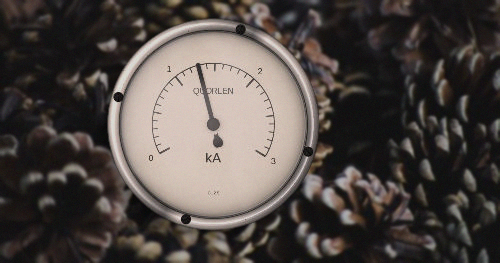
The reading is 1.3 kA
